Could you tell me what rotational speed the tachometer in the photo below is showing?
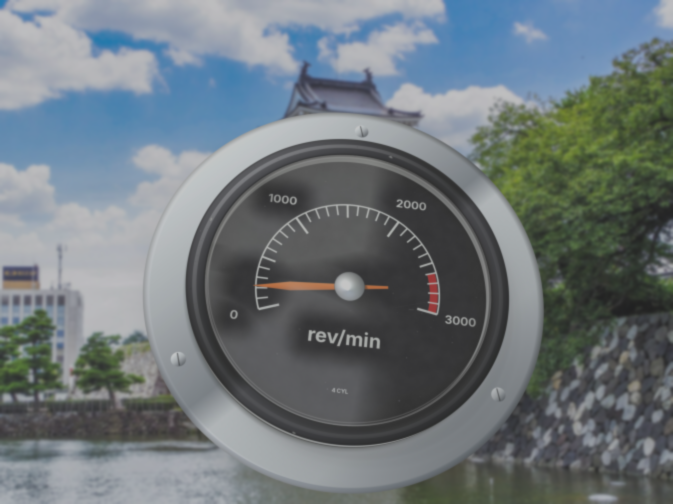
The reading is 200 rpm
